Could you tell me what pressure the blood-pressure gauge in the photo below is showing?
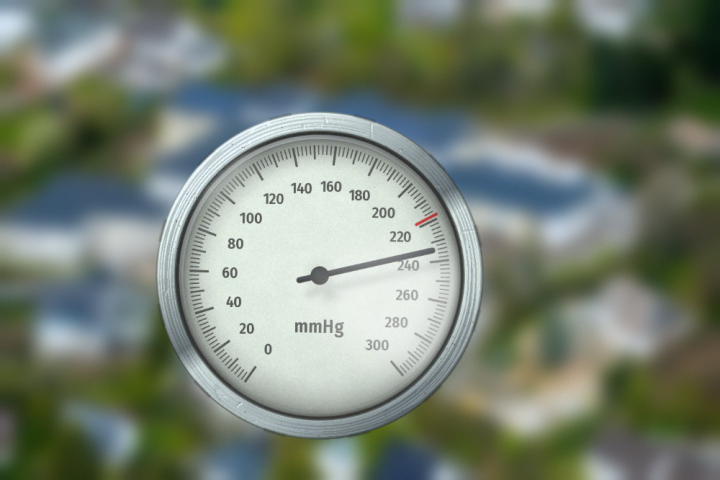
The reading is 234 mmHg
